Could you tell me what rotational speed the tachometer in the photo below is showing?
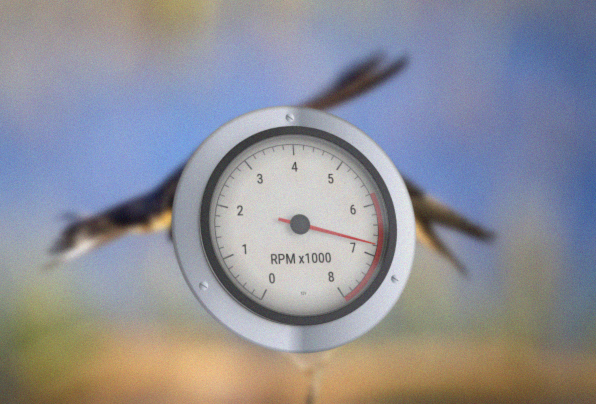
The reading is 6800 rpm
